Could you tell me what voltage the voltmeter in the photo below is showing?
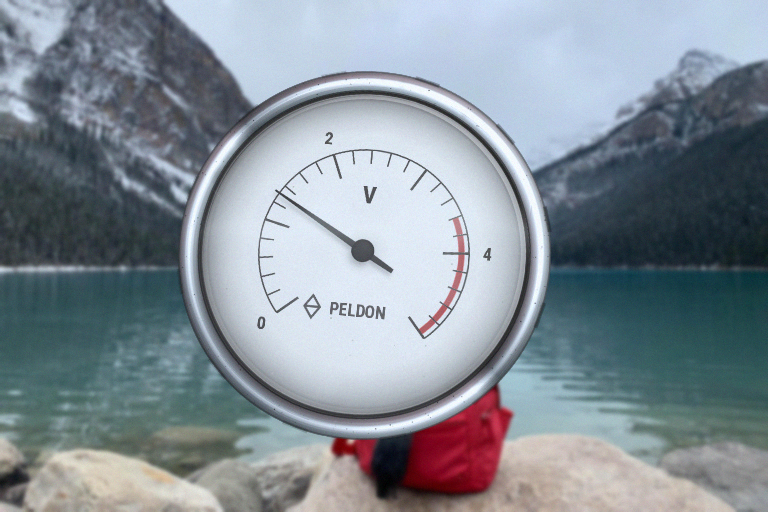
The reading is 1.3 V
